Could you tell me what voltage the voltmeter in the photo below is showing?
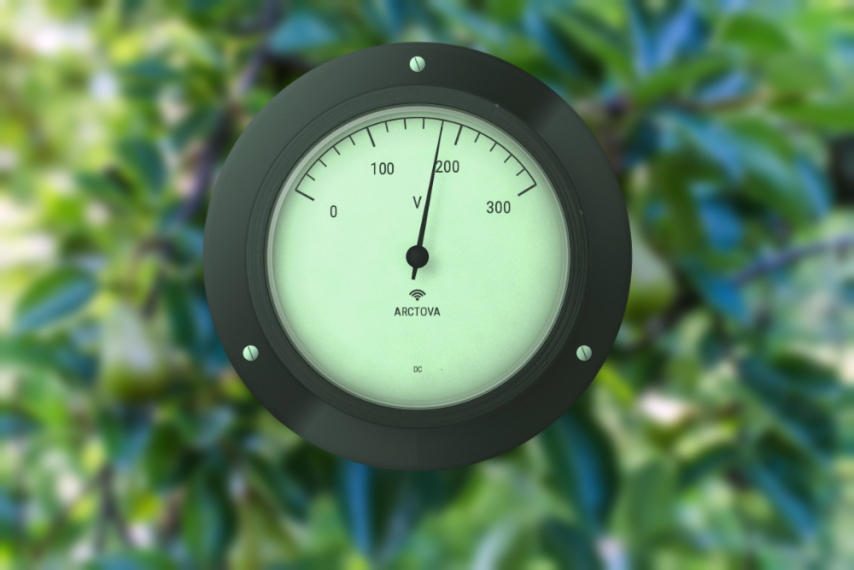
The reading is 180 V
